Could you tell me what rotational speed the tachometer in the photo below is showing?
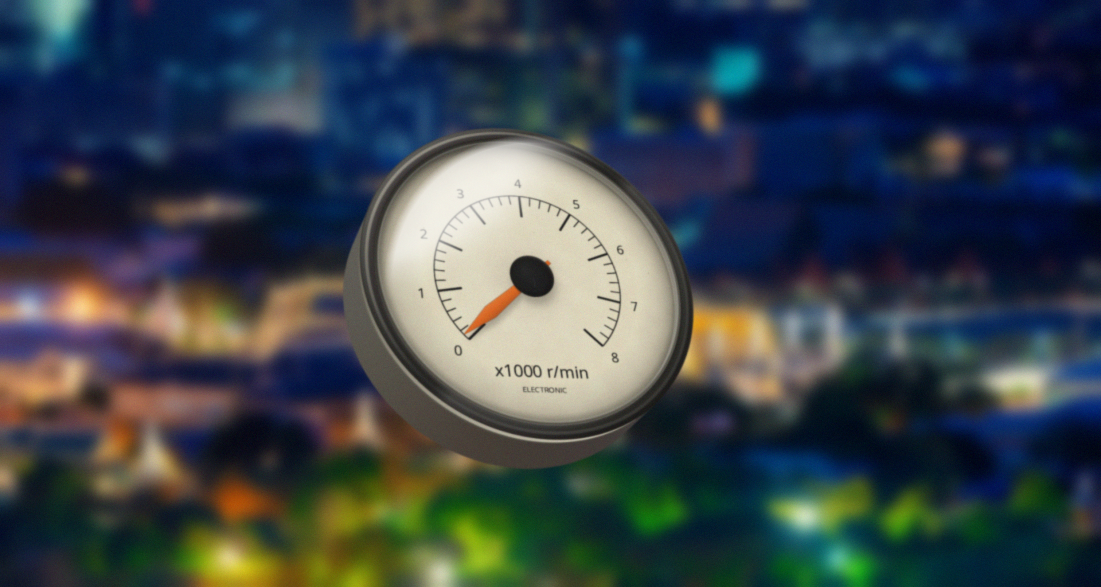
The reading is 100 rpm
